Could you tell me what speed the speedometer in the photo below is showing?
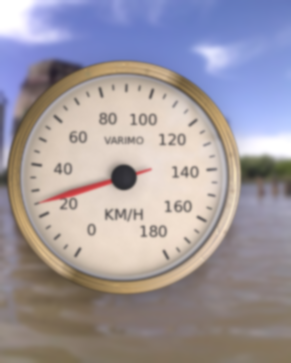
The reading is 25 km/h
